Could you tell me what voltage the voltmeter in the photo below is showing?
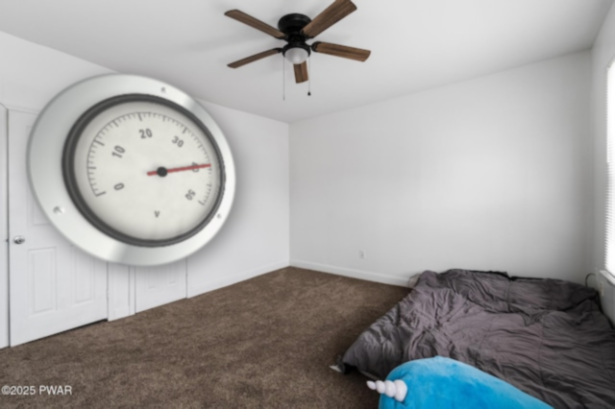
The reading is 40 V
